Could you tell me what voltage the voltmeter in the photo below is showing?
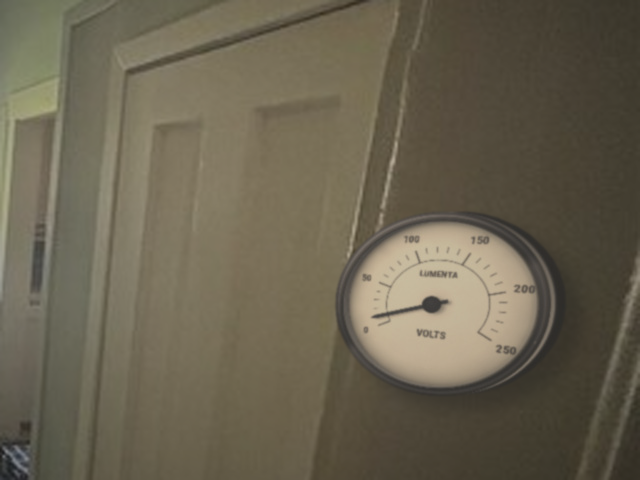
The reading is 10 V
